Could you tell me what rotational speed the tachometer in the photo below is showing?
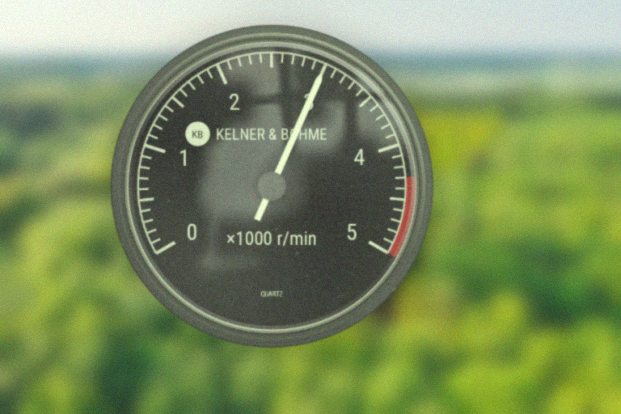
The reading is 3000 rpm
